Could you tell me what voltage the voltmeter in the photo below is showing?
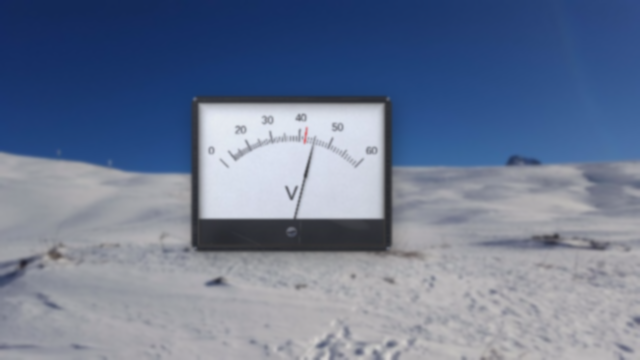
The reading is 45 V
